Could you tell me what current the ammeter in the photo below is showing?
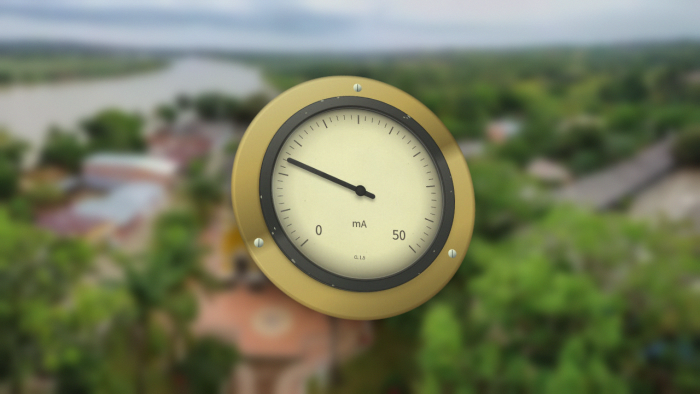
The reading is 12 mA
